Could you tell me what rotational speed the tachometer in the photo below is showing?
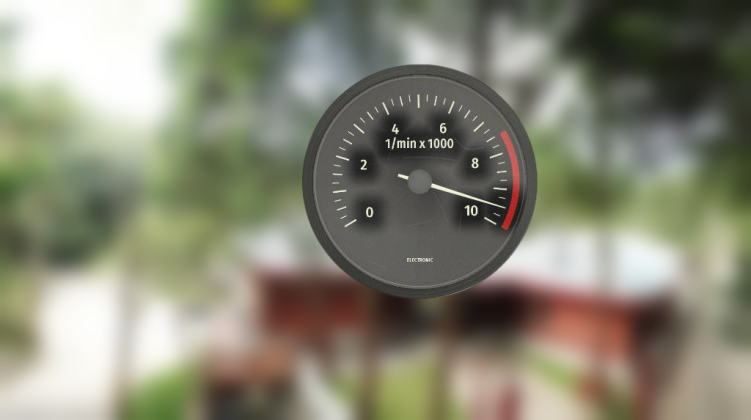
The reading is 9500 rpm
